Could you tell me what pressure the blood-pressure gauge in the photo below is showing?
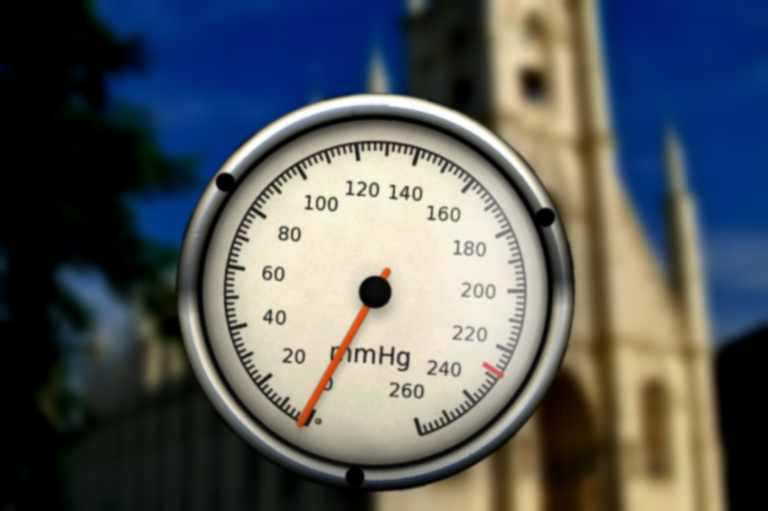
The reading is 2 mmHg
